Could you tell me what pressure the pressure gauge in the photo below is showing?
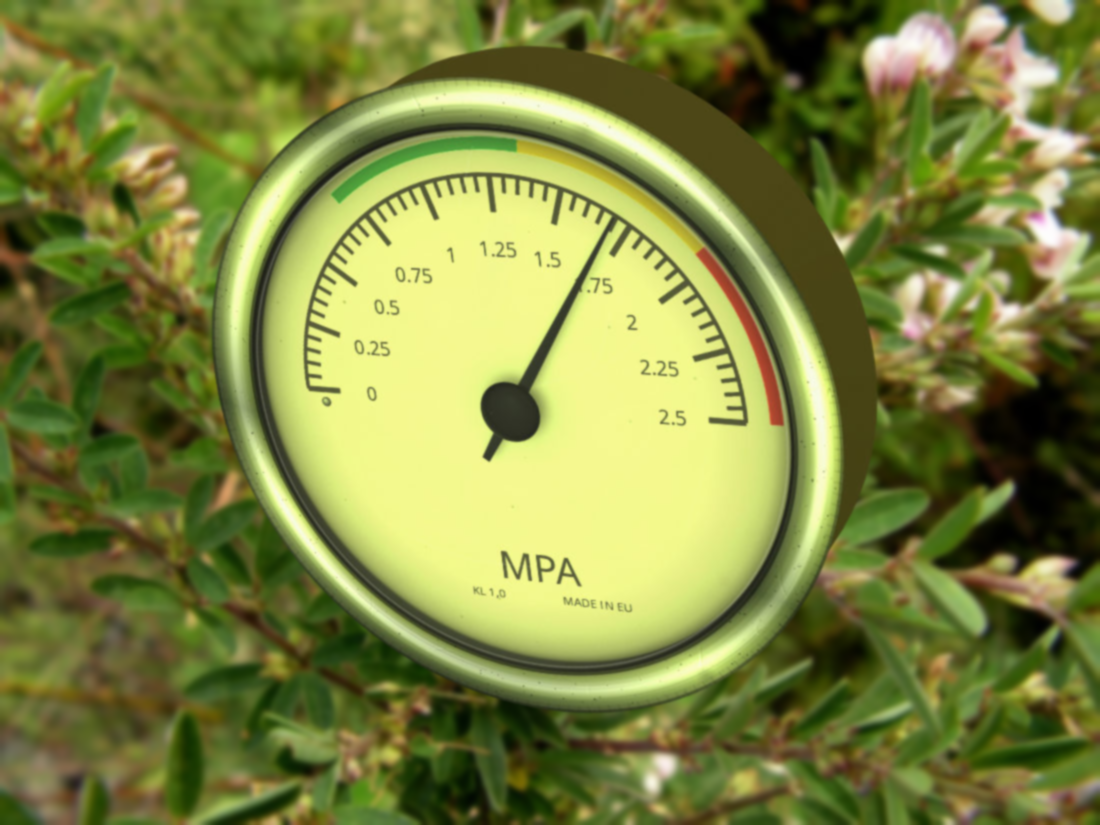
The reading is 1.7 MPa
